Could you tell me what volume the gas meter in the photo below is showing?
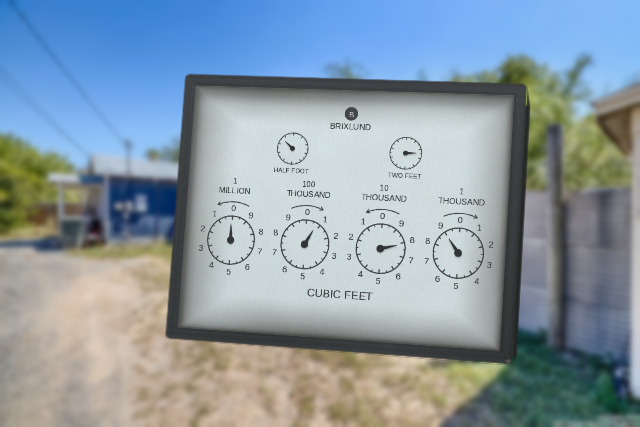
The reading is 7900 ft³
